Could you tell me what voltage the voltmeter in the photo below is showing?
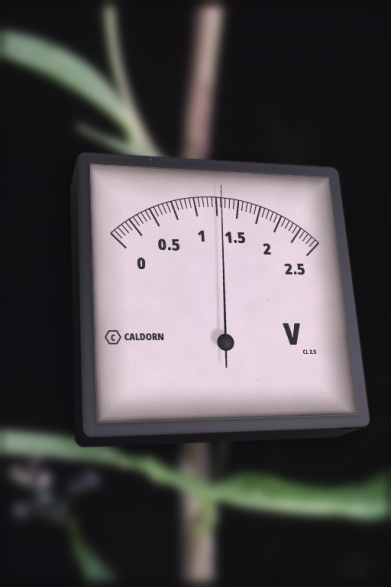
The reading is 1.3 V
